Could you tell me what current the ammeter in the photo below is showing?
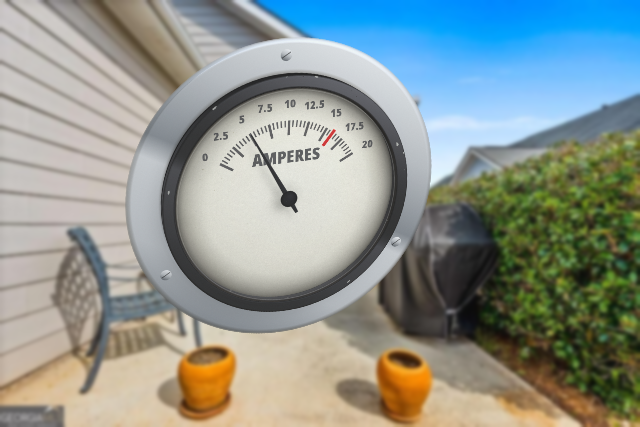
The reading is 5 A
